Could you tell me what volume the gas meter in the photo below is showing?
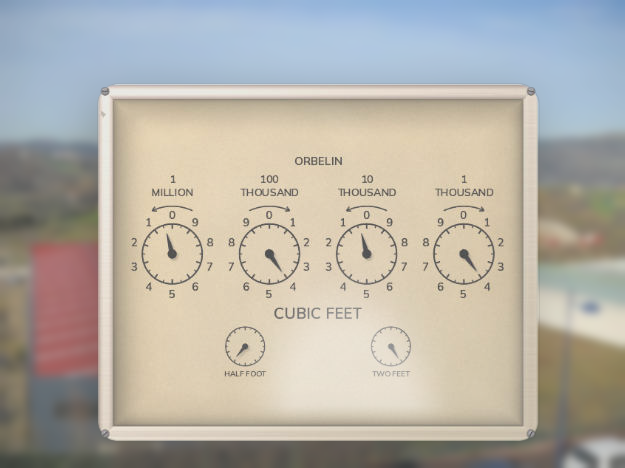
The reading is 40400 ft³
